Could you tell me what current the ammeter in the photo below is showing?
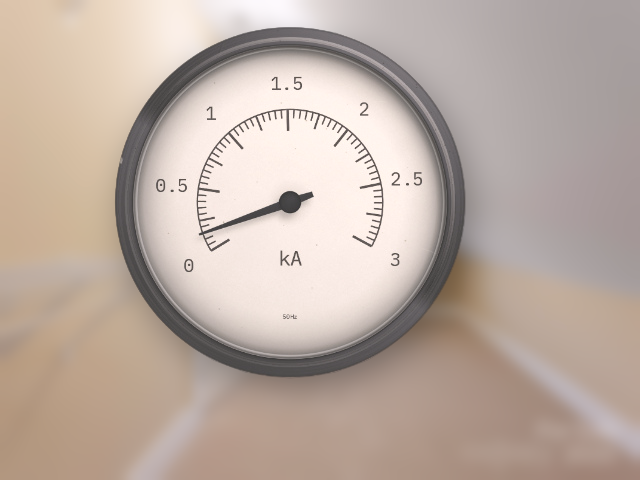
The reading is 0.15 kA
